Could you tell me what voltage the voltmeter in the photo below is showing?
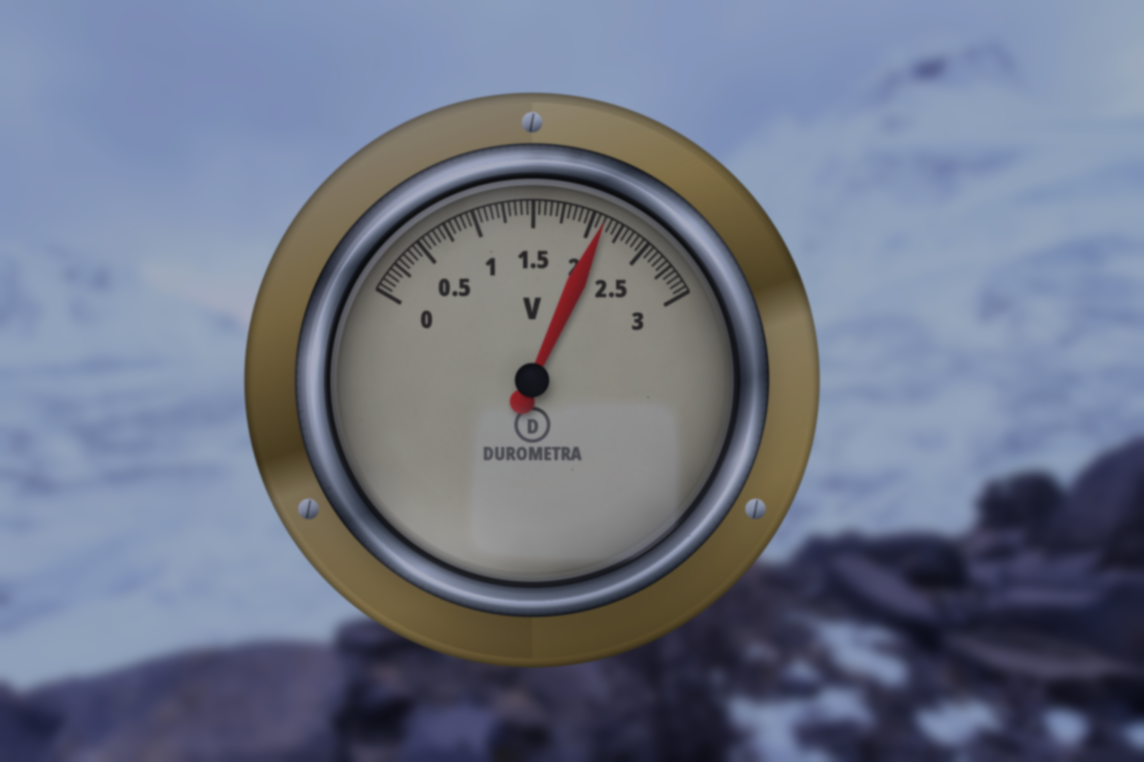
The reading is 2.1 V
